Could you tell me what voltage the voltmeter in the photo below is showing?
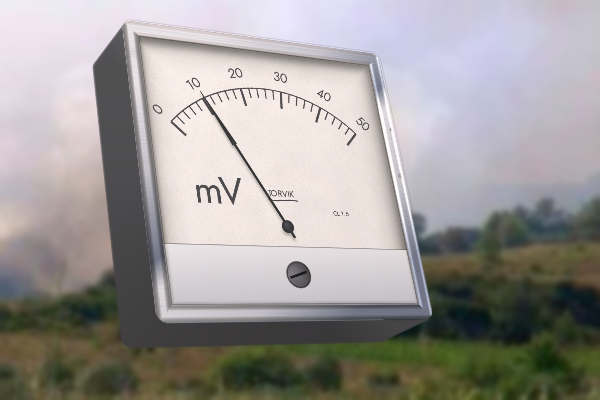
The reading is 10 mV
